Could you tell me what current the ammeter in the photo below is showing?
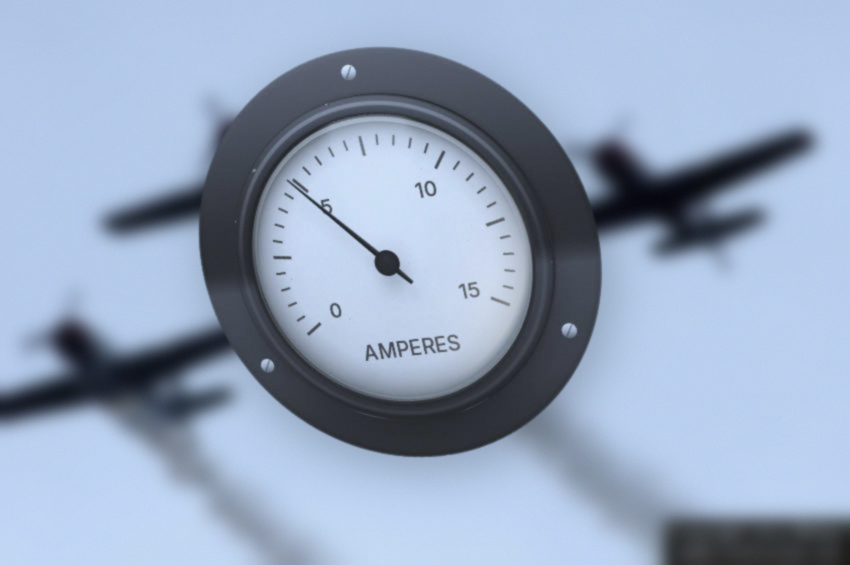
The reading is 5 A
